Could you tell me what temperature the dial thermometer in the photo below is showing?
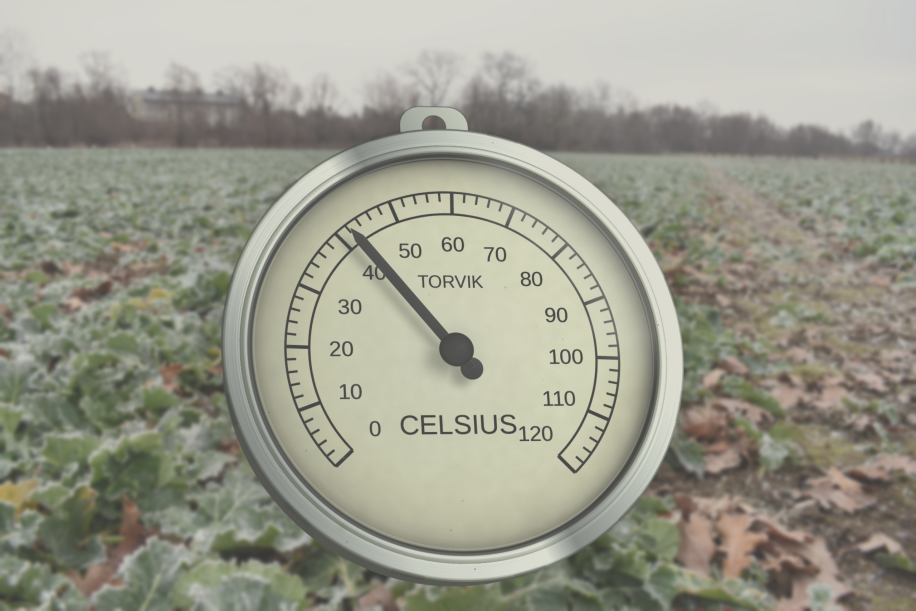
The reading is 42 °C
